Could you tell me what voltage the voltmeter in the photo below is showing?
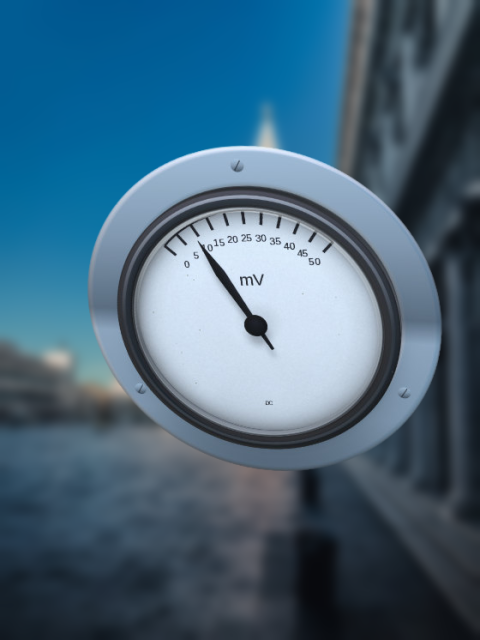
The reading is 10 mV
